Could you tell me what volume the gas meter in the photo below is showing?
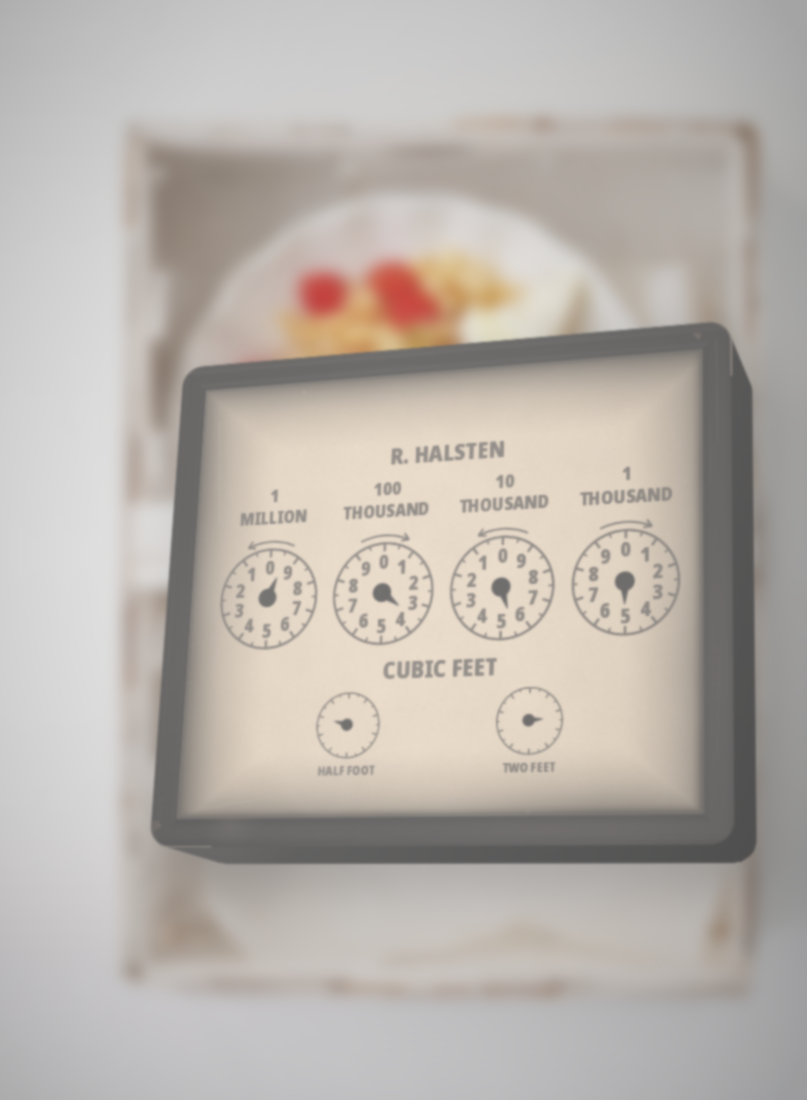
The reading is 935500 ft³
